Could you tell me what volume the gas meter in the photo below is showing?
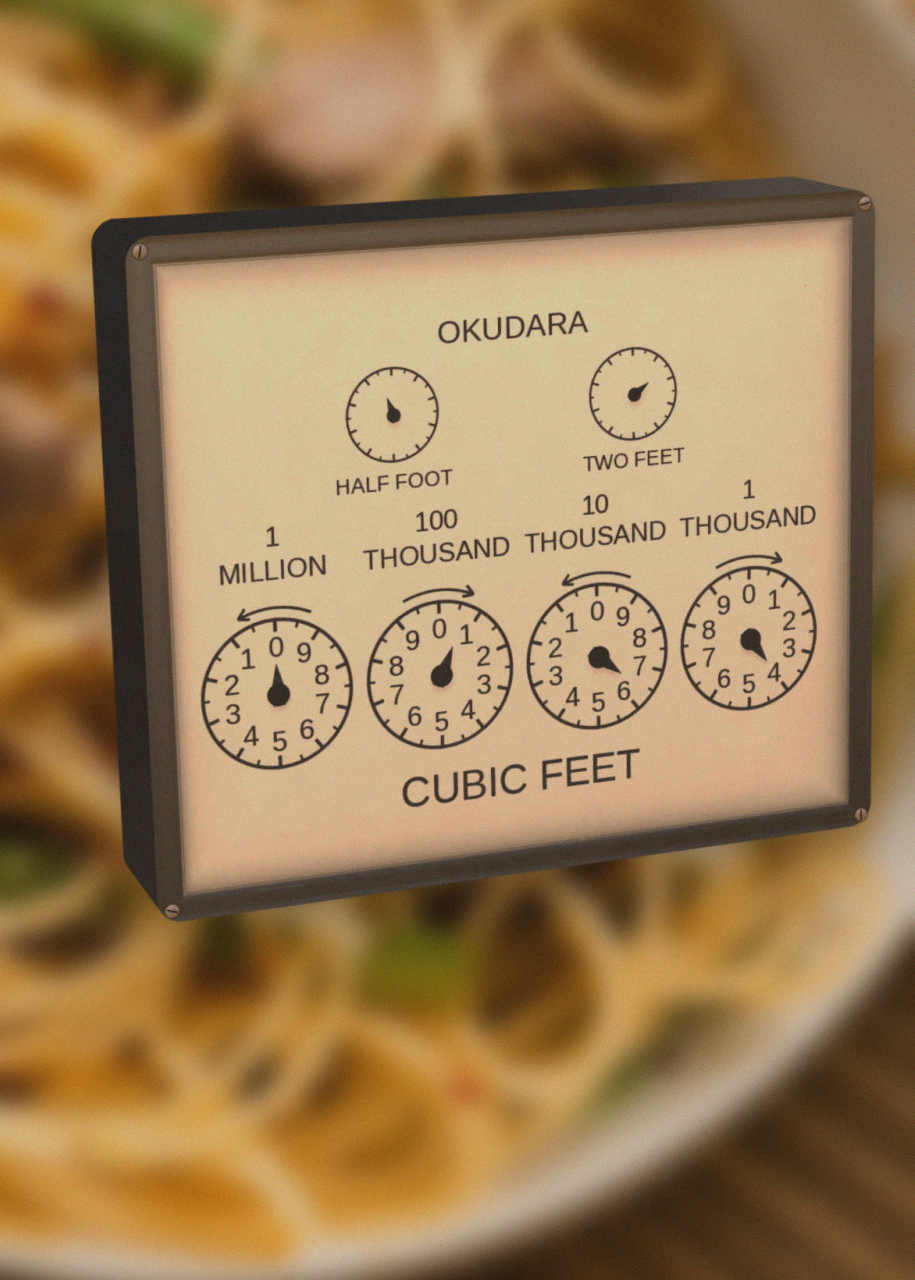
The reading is 6400 ft³
